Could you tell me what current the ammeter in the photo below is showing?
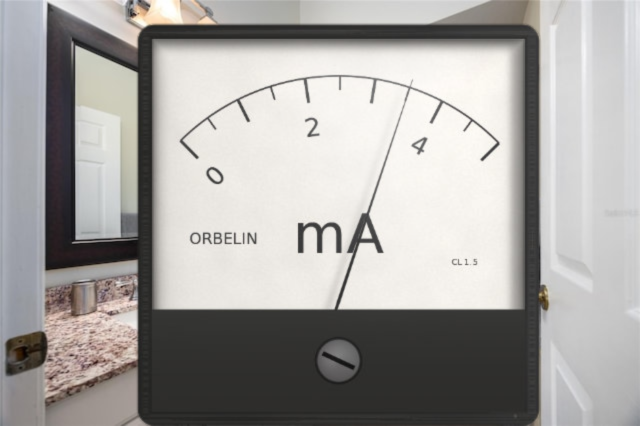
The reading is 3.5 mA
